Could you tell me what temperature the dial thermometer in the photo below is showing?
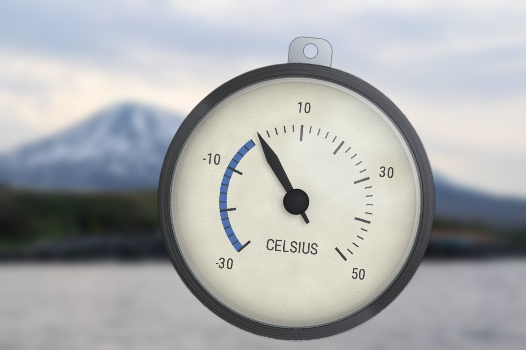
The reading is 0 °C
